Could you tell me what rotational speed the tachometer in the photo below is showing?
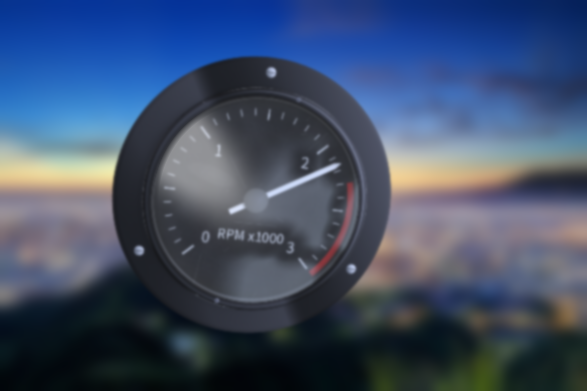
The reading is 2150 rpm
